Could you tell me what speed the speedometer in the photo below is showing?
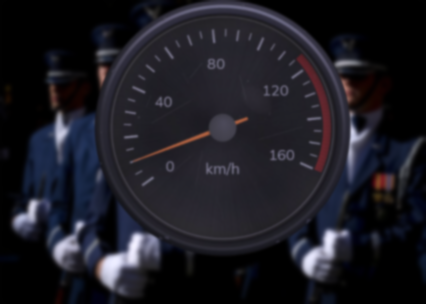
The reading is 10 km/h
